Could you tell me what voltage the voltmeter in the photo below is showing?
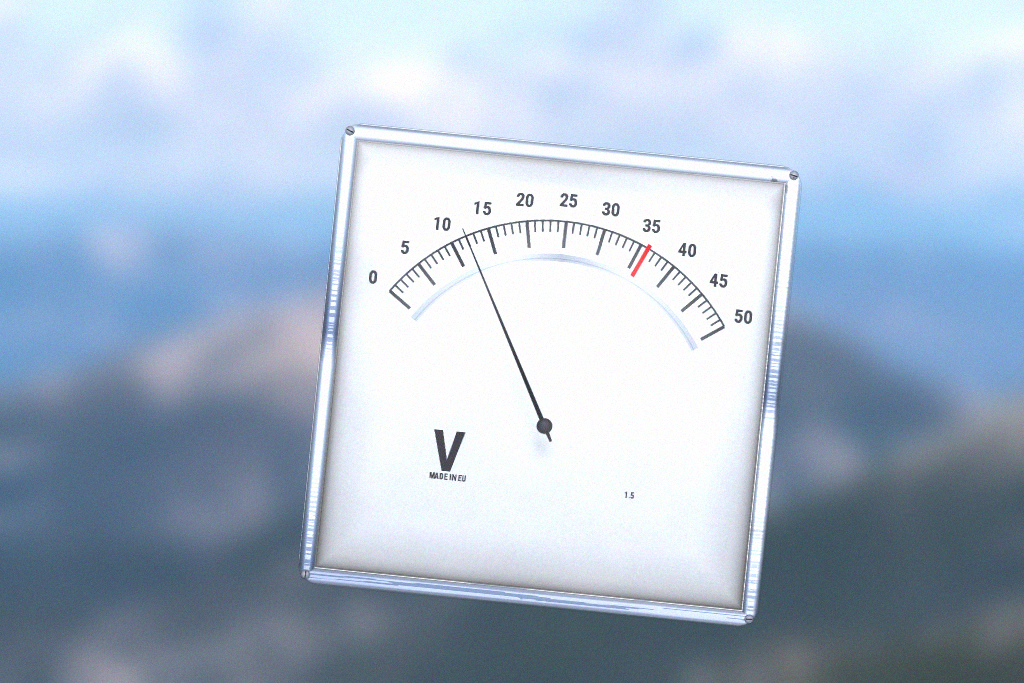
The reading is 12 V
